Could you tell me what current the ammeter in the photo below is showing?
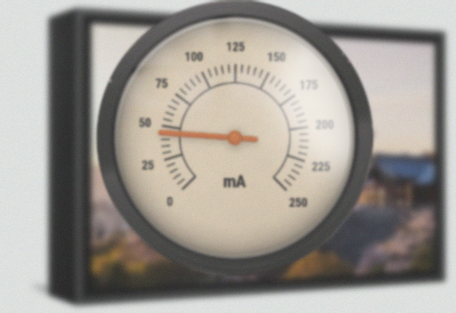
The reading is 45 mA
